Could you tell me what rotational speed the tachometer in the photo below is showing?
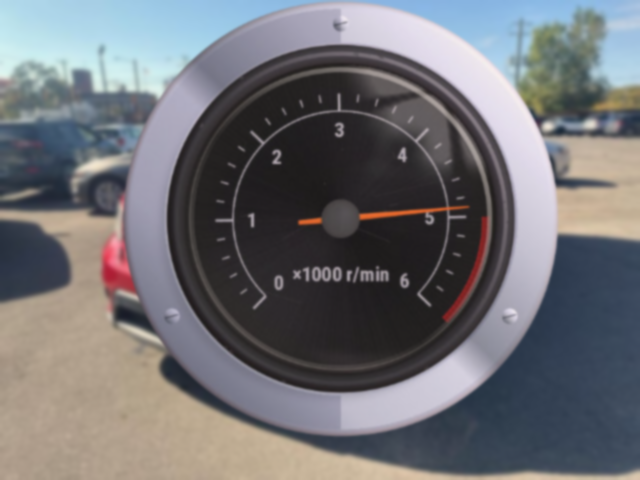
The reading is 4900 rpm
